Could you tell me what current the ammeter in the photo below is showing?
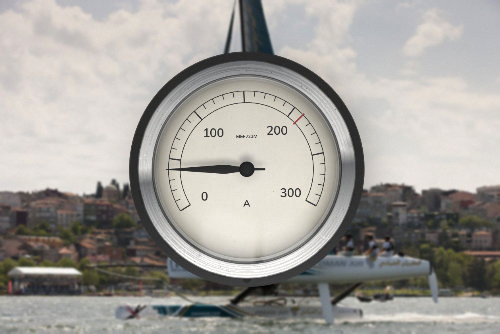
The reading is 40 A
